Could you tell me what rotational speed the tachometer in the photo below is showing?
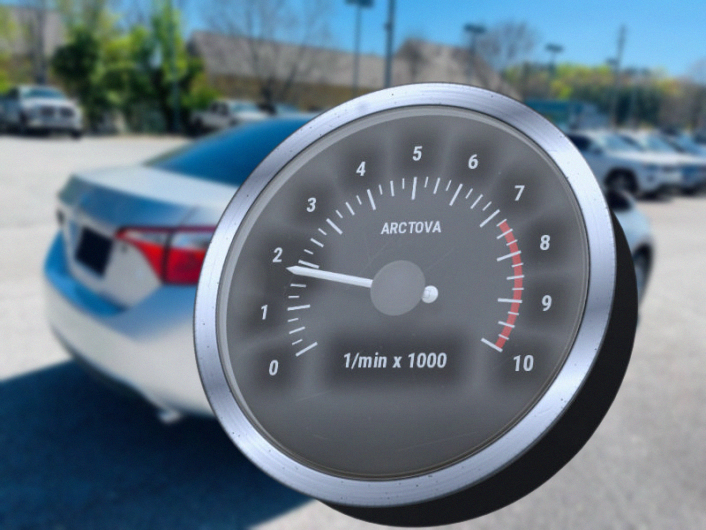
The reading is 1750 rpm
